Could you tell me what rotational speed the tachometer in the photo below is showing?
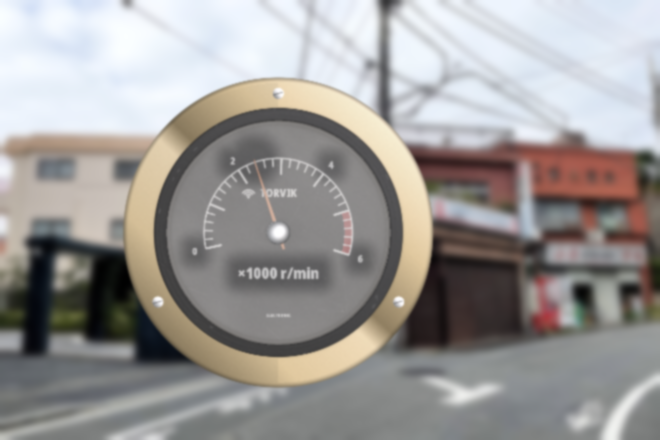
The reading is 2400 rpm
